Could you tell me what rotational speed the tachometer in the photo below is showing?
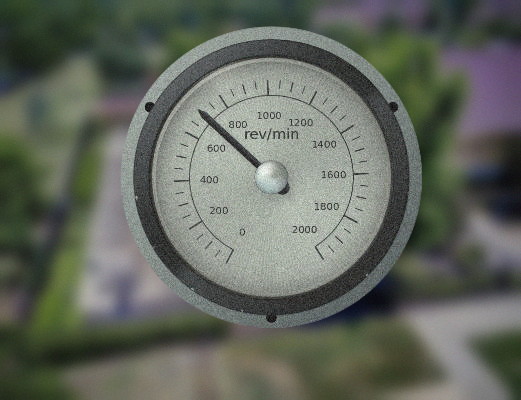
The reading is 700 rpm
